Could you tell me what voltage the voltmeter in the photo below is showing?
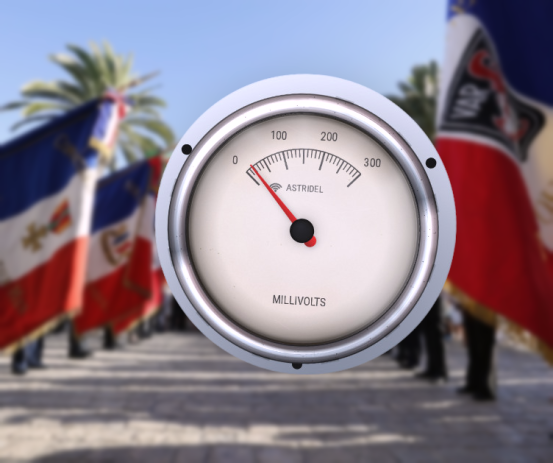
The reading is 20 mV
